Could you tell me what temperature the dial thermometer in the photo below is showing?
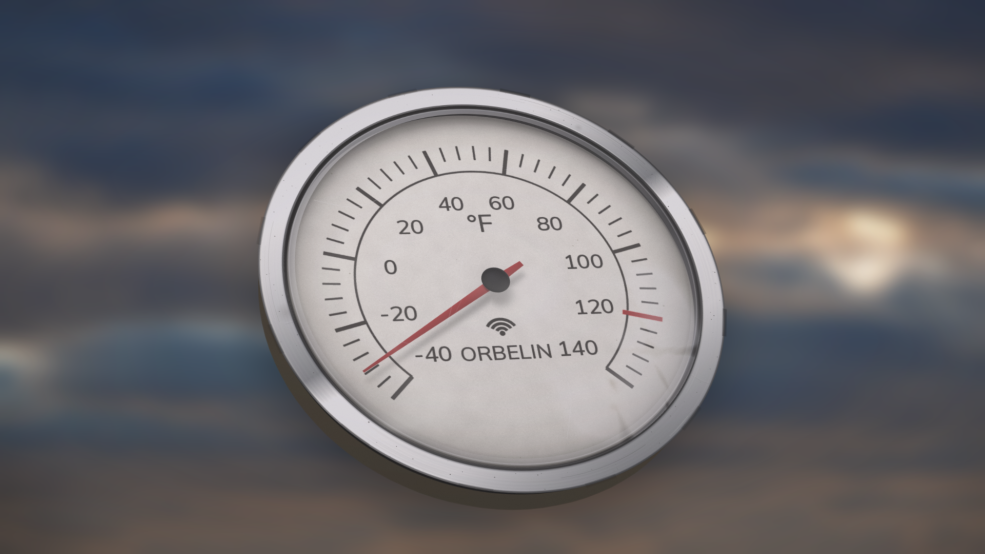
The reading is -32 °F
